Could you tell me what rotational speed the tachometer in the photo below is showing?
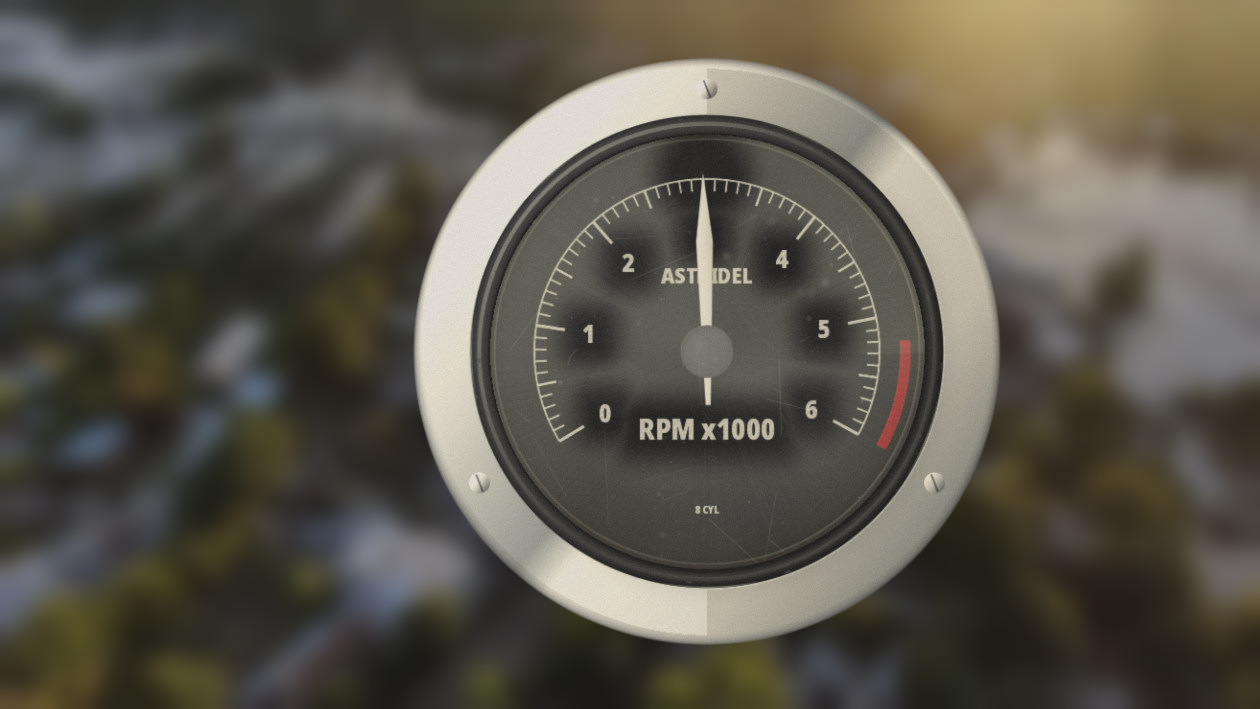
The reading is 3000 rpm
